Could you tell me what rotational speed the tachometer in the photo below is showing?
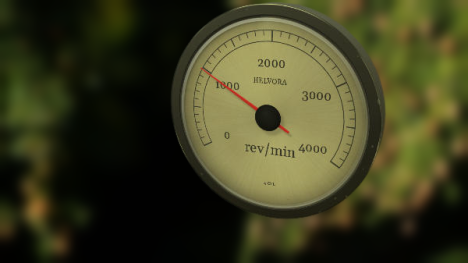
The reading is 1000 rpm
